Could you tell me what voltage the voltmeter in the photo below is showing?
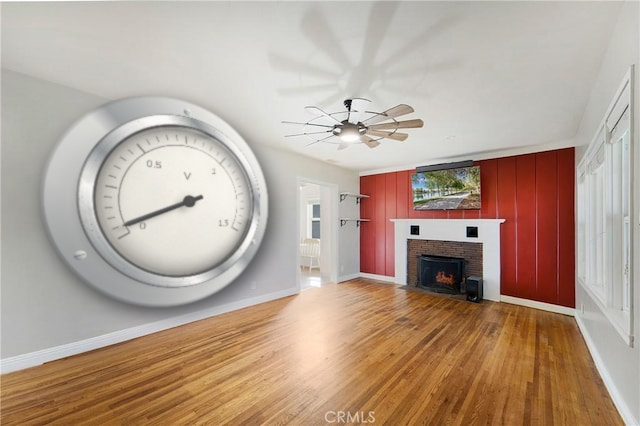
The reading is 0.05 V
